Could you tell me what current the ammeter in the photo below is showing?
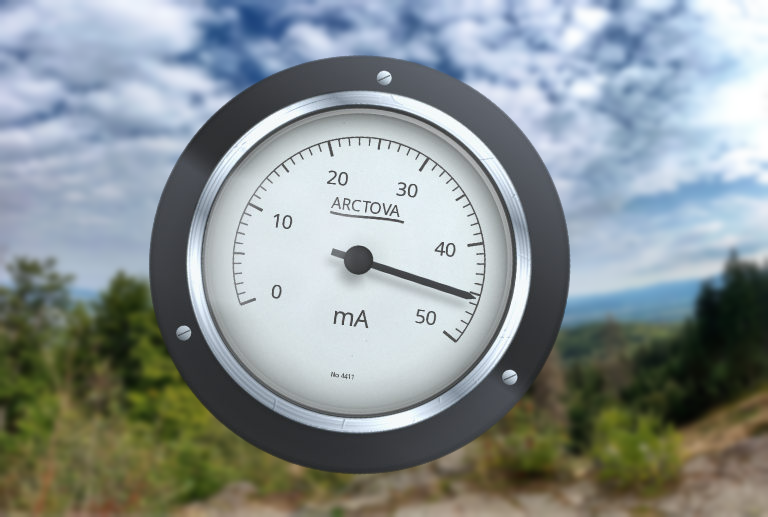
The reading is 45.5 mA
